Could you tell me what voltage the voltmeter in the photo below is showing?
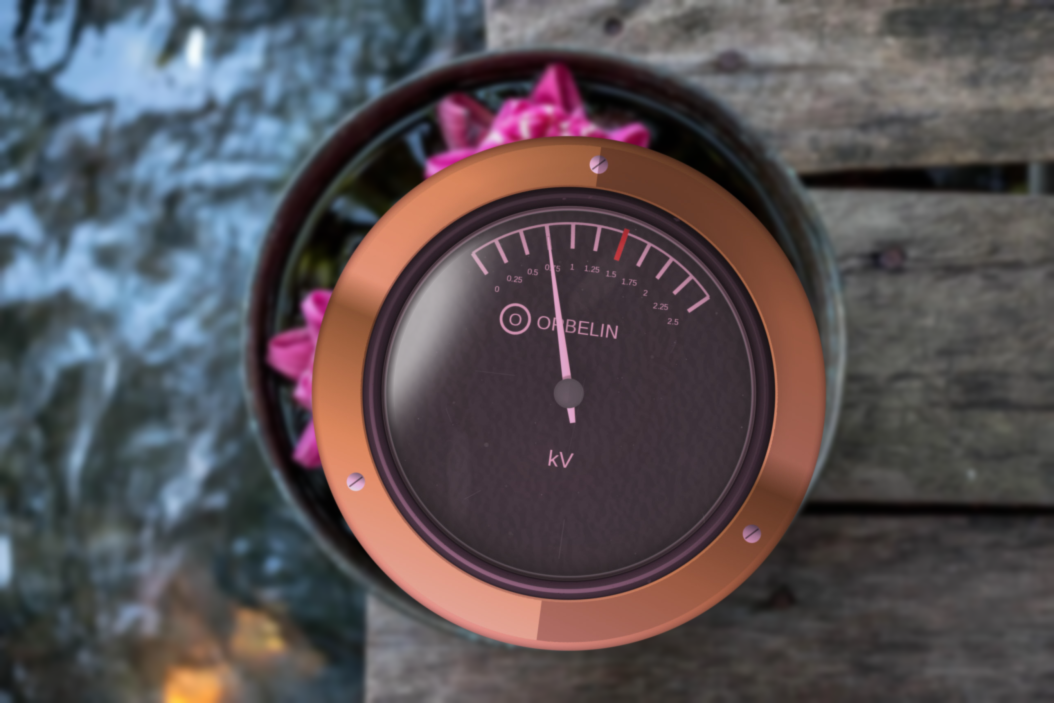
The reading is 0.75 kV
